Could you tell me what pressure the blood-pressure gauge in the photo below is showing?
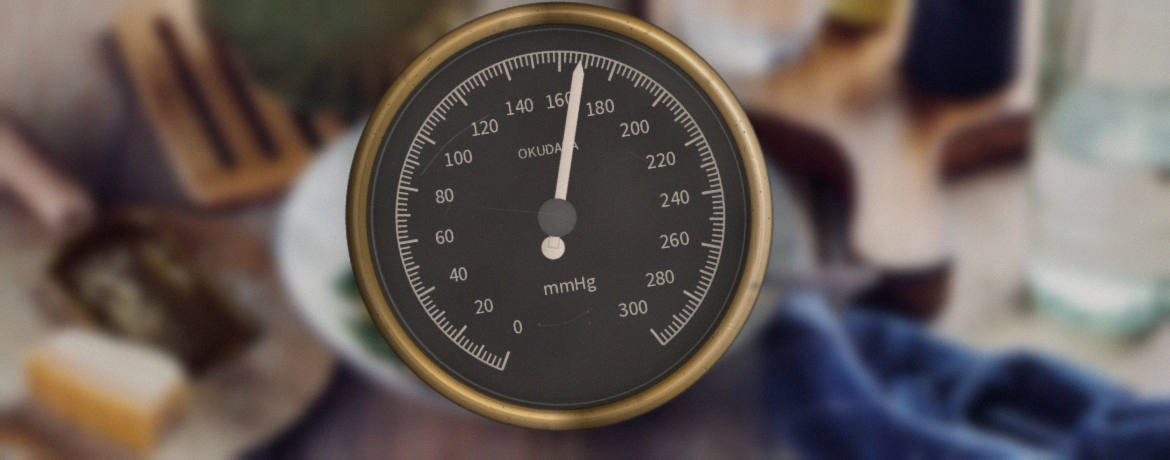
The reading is 168 mmHg
